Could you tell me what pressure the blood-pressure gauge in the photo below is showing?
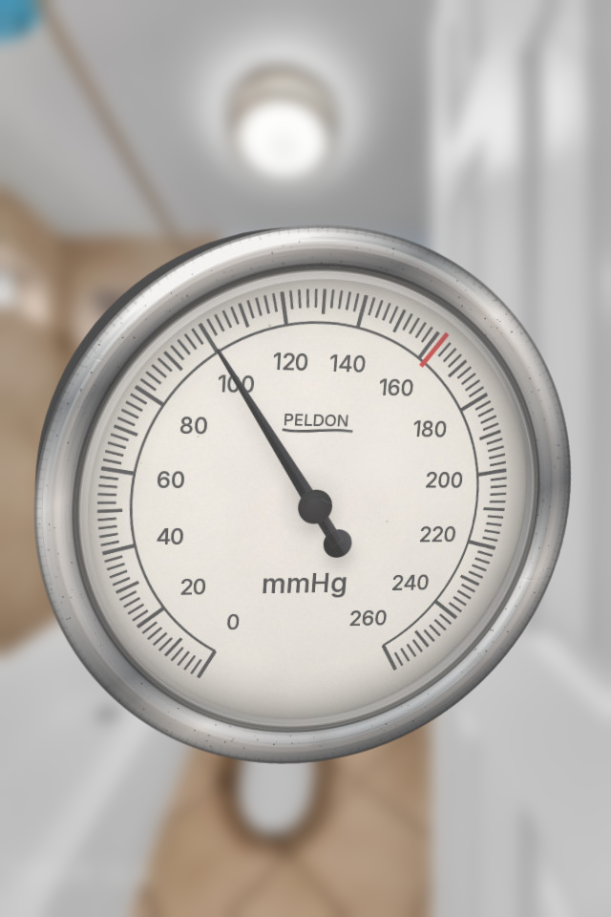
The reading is 100 mmHg
